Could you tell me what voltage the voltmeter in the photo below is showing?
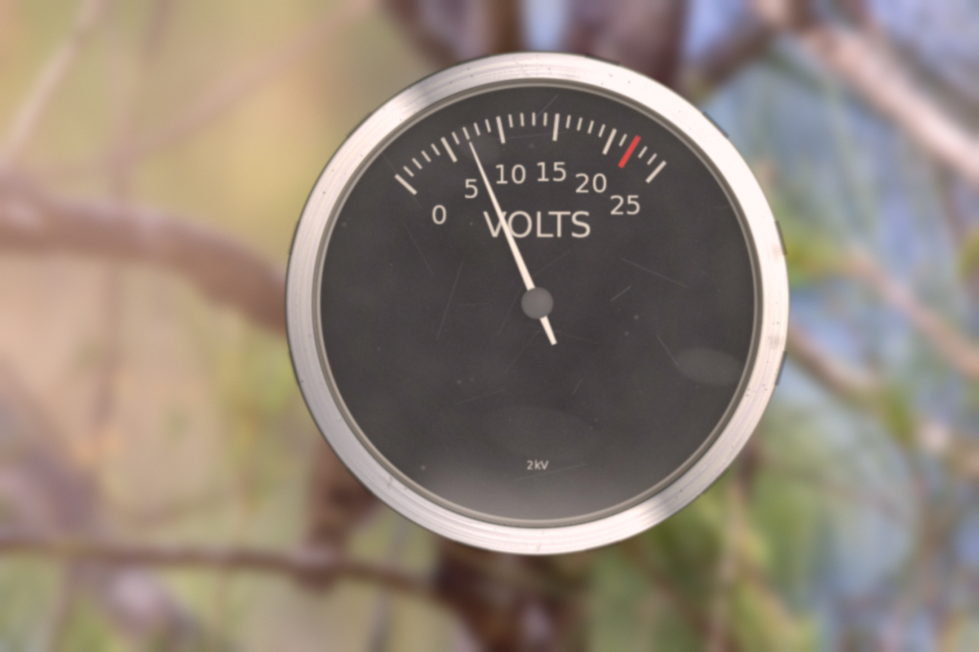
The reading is 7 V
